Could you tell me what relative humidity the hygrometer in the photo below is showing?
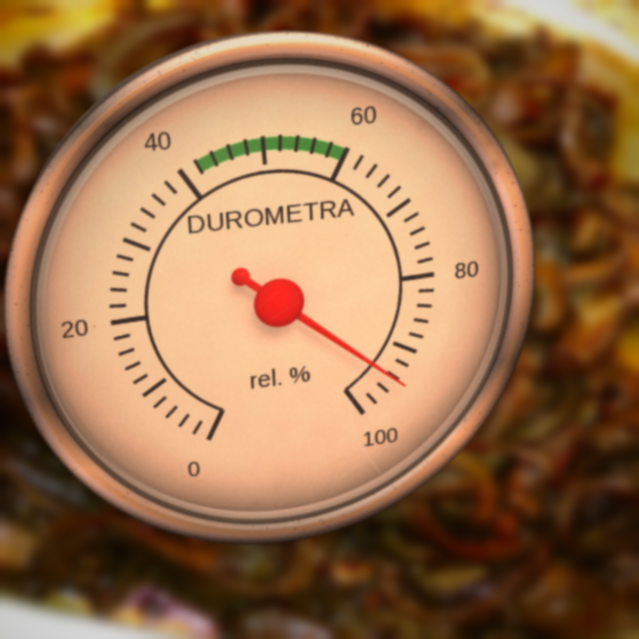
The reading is 94 %
